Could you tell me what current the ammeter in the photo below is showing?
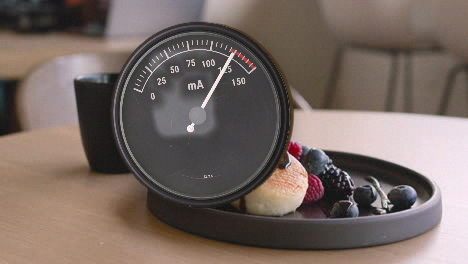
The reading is 125 mA
